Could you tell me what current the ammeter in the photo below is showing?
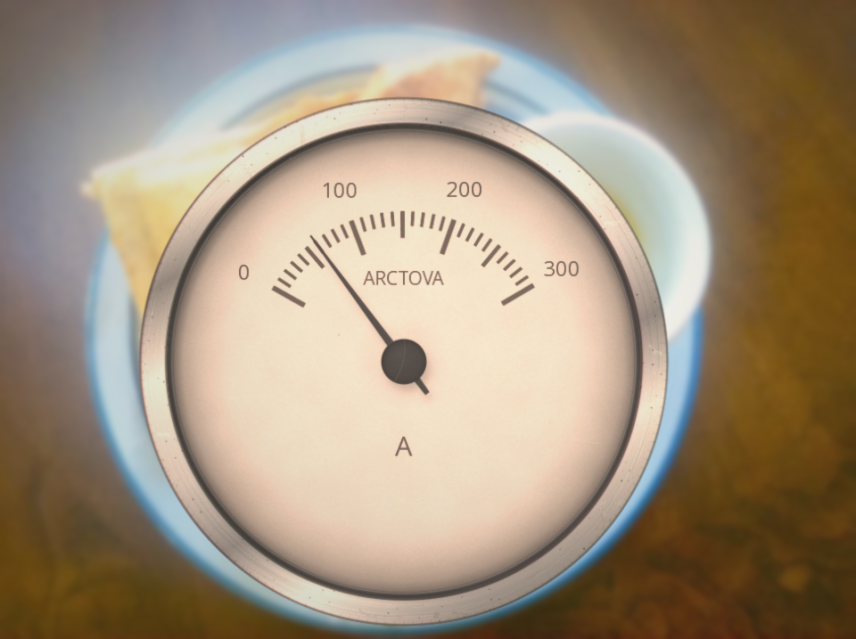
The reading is 60 A
